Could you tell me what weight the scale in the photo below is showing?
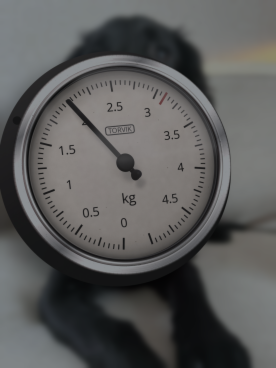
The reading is 2 kg
